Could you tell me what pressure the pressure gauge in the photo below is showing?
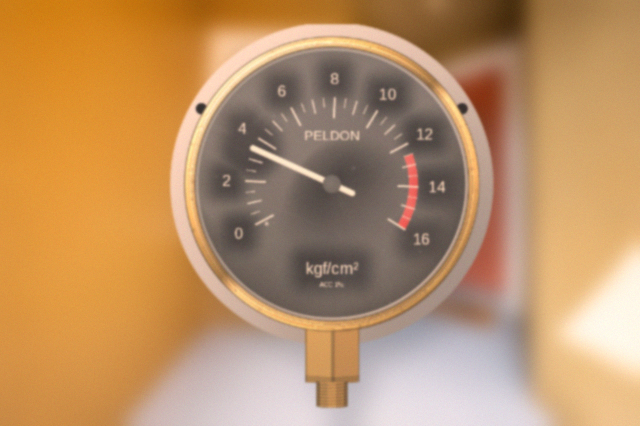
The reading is 3.5 kg/cm²
